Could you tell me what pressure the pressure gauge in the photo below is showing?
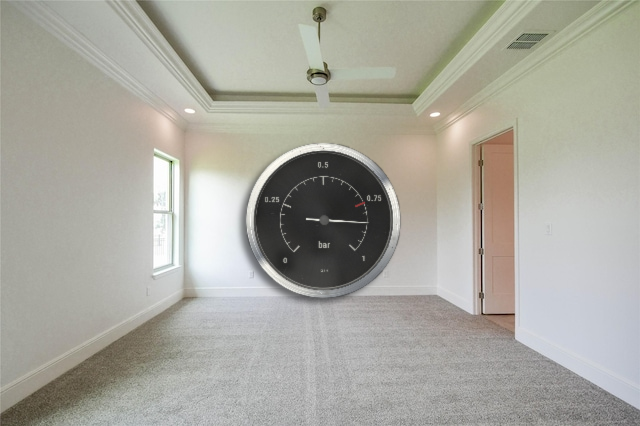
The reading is 0.85 bar
